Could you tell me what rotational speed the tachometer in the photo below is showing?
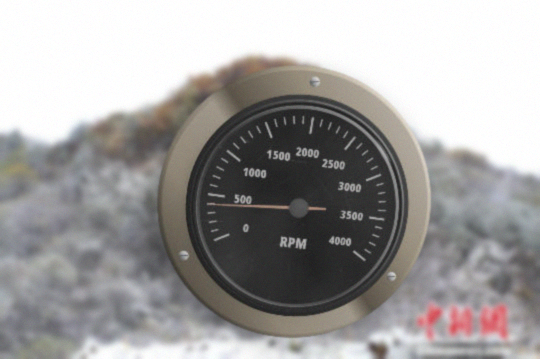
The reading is 400 rpm
